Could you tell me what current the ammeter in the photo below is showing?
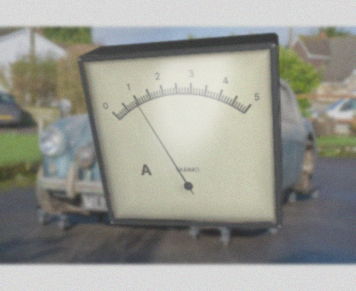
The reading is 1 A
